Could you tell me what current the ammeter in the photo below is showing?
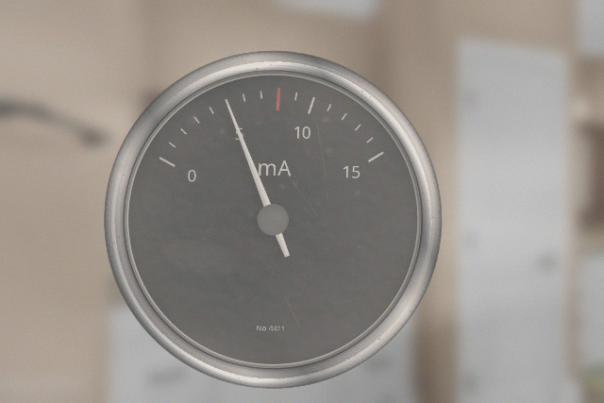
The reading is 5 mA
